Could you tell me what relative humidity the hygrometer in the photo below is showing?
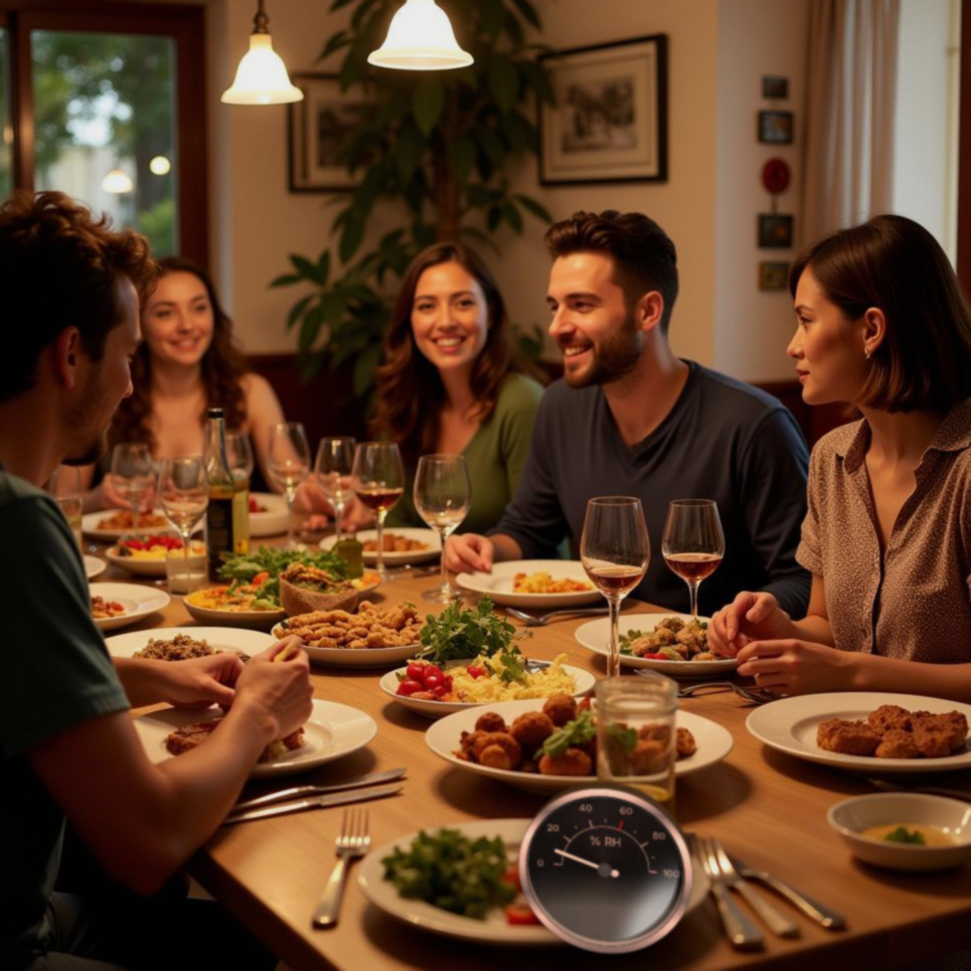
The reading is 10 %
